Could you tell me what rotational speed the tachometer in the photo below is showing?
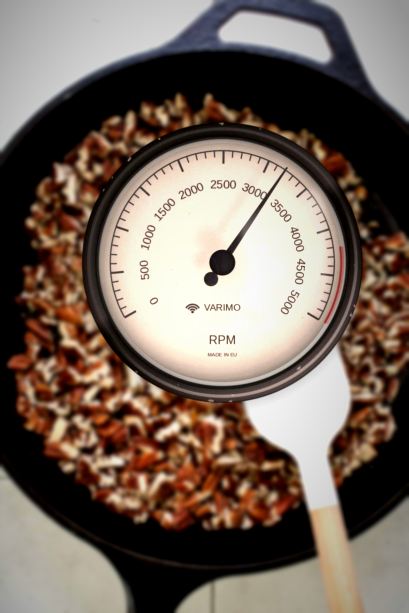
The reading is 3200 rpm
